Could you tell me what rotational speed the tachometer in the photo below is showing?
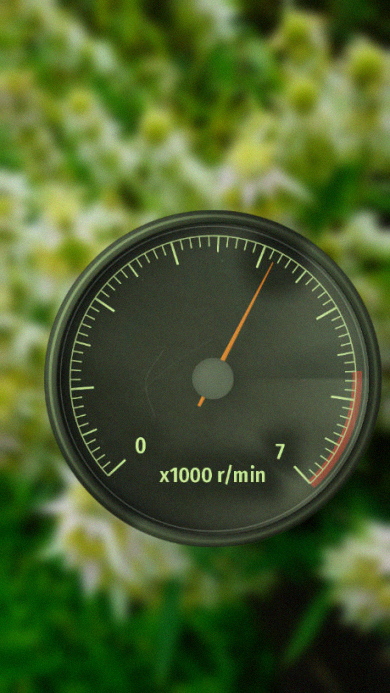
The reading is 4150 rpm
